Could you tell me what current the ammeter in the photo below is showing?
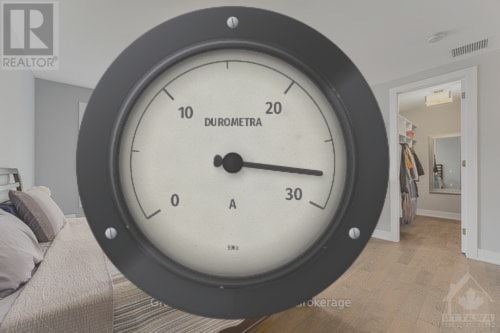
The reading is 27.5 A
